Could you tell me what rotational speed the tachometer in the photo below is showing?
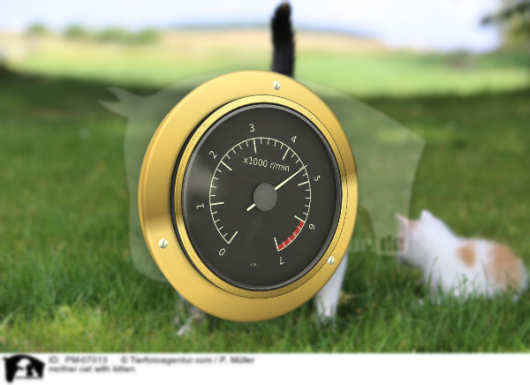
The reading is 4600 rpm
